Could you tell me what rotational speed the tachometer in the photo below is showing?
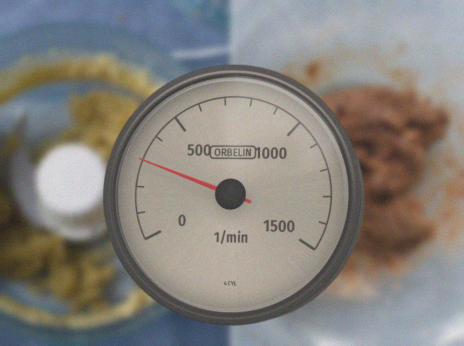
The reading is 300 rpm
